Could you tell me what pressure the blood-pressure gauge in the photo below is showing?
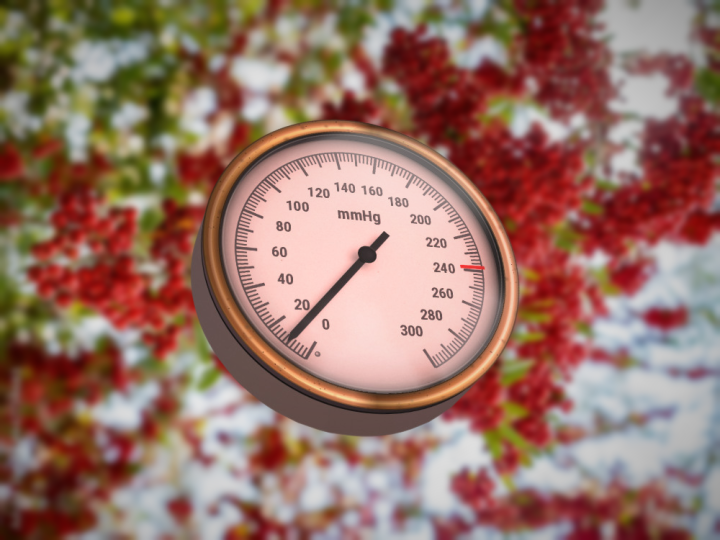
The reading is 10 mmHg
